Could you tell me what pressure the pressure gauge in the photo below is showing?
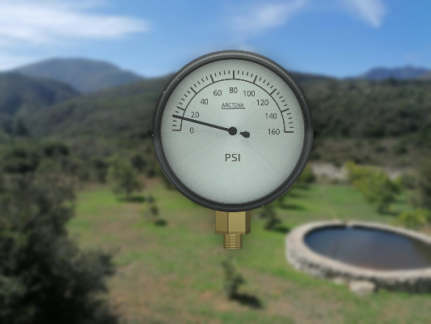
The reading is 12 psi
